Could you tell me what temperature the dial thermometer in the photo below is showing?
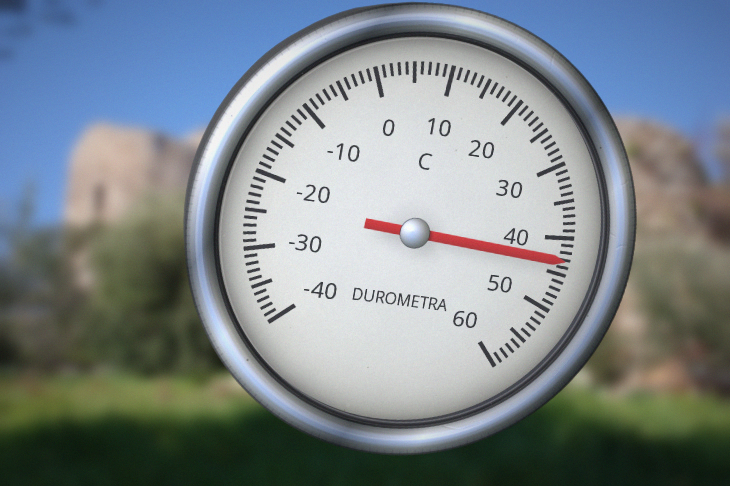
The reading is 43 °C
